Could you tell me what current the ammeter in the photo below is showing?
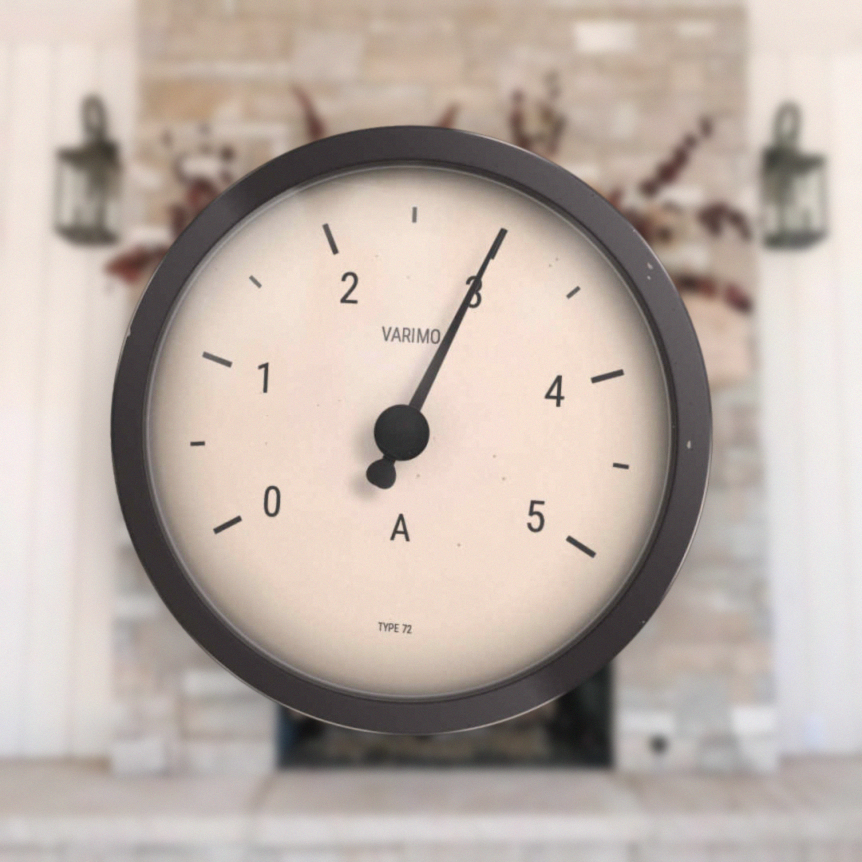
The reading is 3 A
